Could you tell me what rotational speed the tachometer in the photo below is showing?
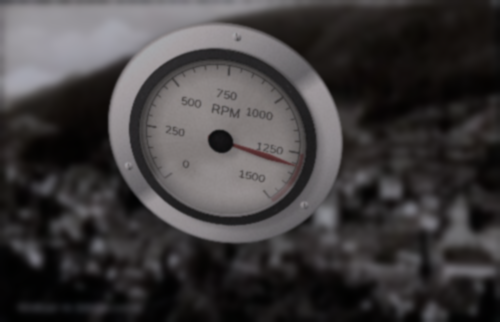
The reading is 1300 rpm
